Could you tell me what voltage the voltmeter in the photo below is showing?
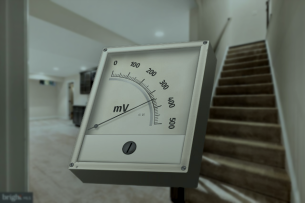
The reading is 350 mV
